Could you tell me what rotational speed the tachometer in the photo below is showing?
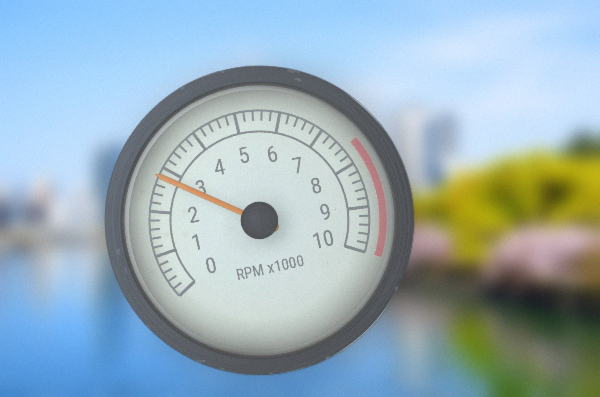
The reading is 2800 rpm
